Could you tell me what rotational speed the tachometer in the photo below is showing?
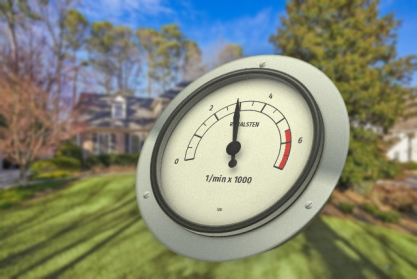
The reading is 3000 rpm
